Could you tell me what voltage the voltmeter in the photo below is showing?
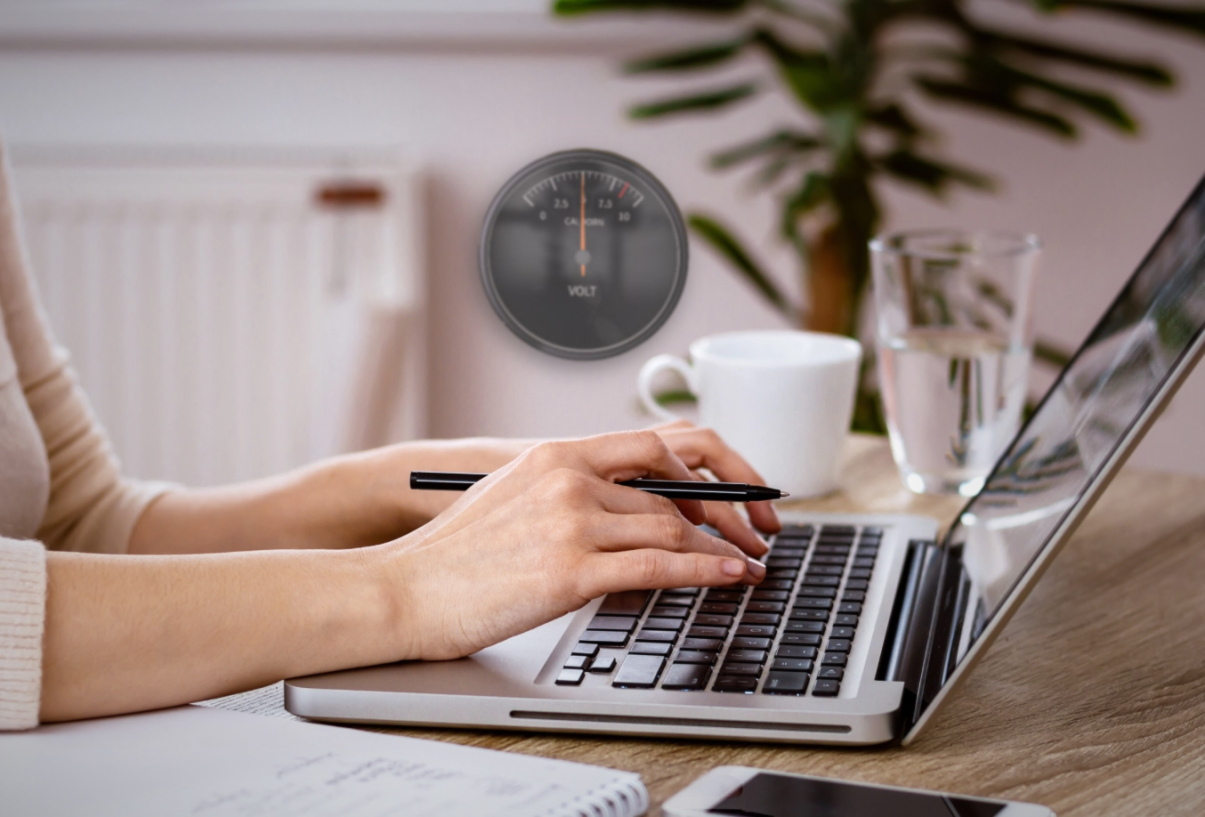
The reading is 5 V
